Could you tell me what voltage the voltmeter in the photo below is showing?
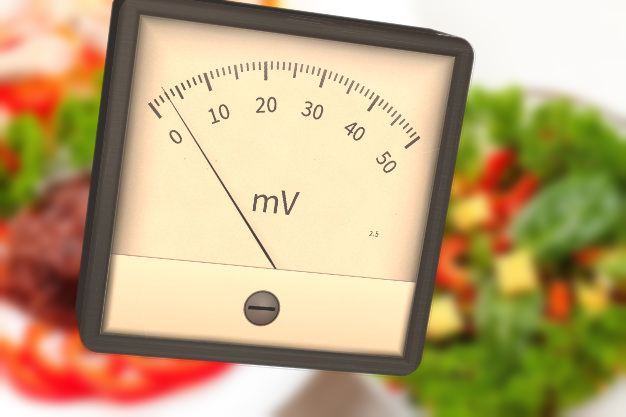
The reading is 3 mV
